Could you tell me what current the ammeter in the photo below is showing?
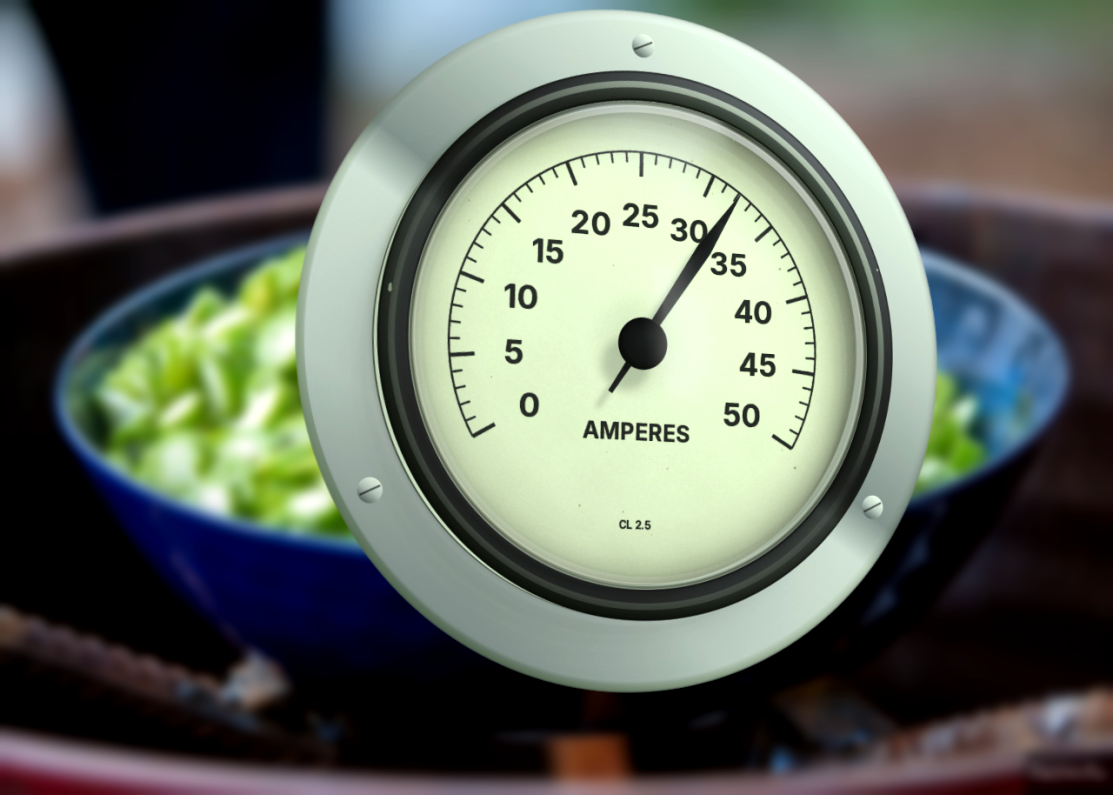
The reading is 32 A
